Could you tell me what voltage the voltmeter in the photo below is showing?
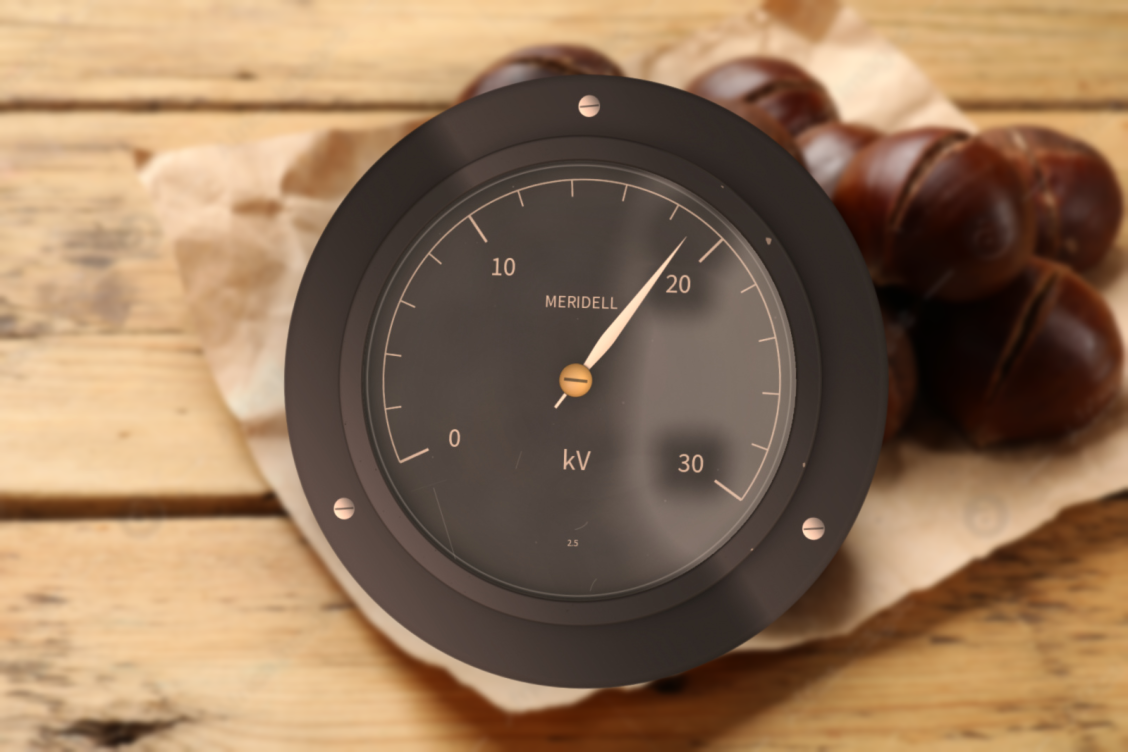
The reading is 19 kV
